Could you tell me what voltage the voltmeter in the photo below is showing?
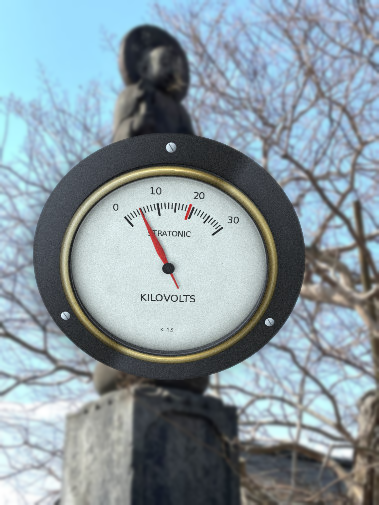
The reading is 5 kV
